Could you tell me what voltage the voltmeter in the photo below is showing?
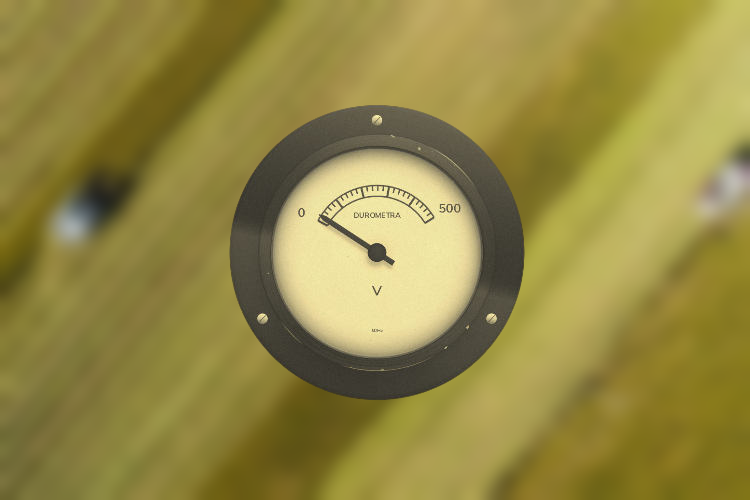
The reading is 20 V
